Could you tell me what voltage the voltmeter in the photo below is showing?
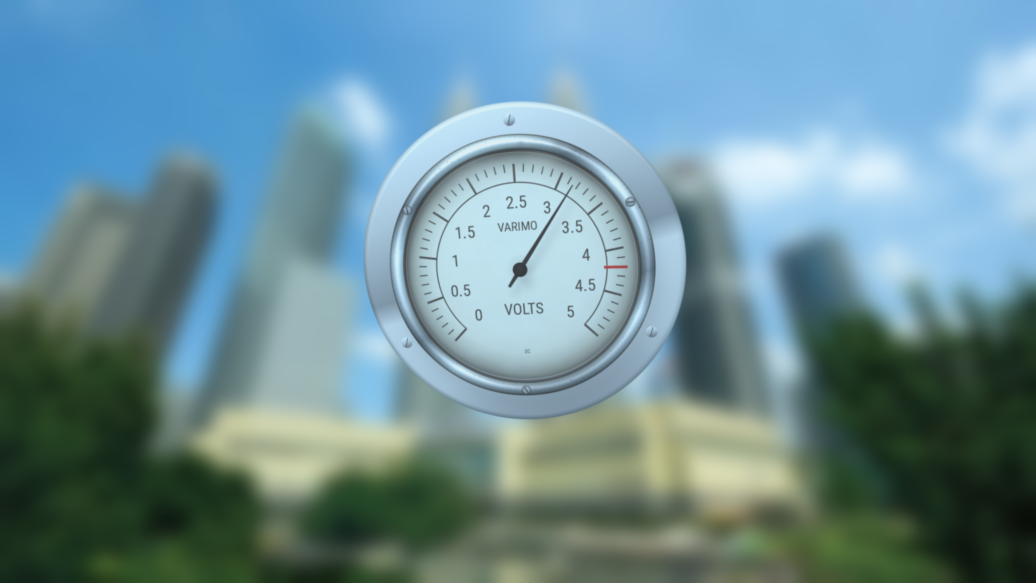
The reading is 3.15 V
